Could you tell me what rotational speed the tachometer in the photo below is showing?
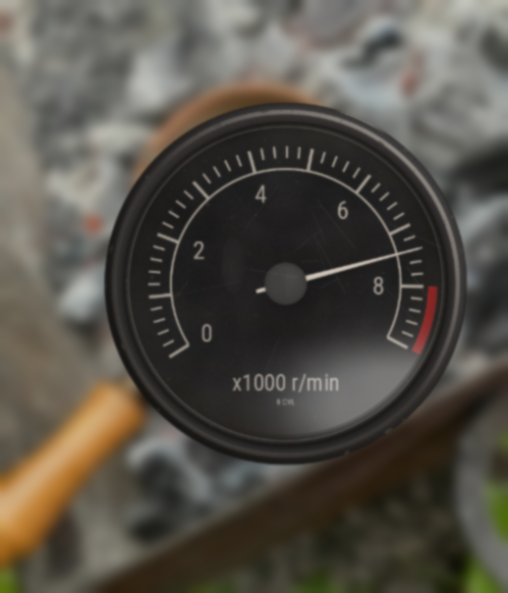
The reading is 7400 rpm
